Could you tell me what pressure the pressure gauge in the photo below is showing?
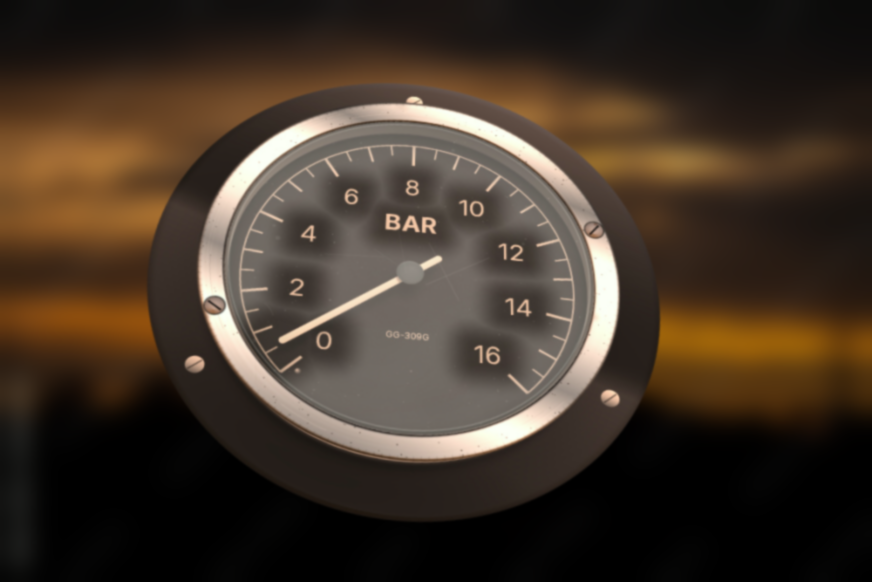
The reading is 0.5 bar
